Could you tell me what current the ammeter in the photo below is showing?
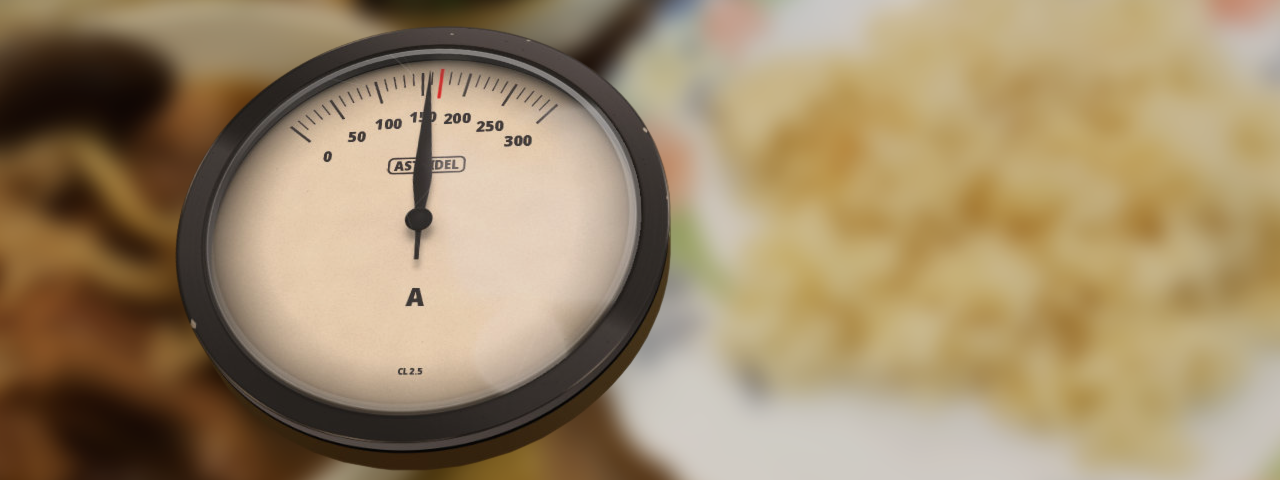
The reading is 160 A
